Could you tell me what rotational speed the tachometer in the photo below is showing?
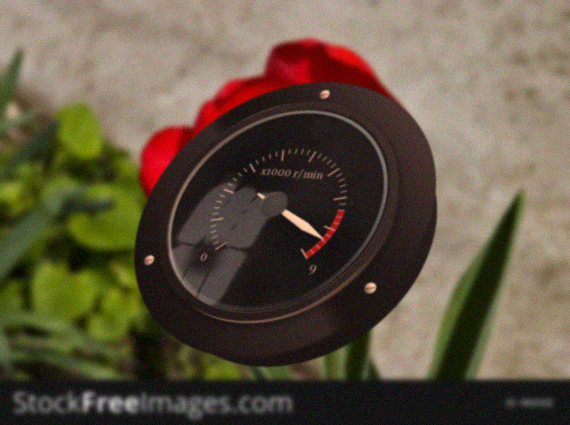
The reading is 8400 rpm
